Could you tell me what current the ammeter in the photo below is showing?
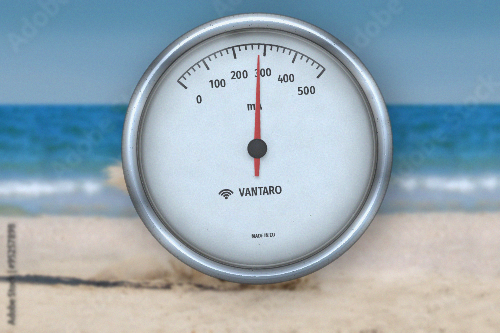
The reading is 280 mA
